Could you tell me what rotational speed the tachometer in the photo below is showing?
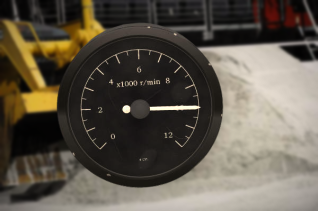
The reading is 10000 rpm
